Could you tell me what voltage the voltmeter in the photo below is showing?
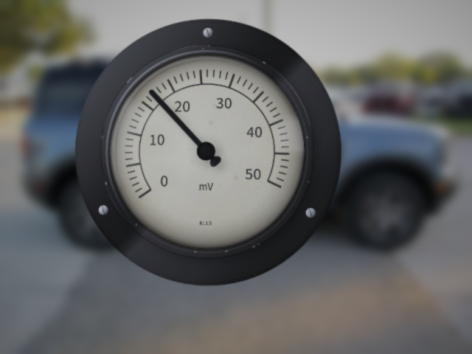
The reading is 17 mV
